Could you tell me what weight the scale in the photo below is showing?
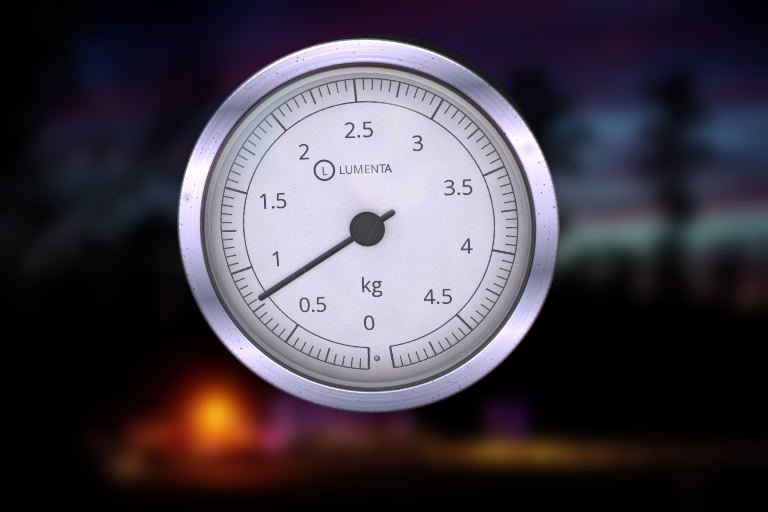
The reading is 0.8 kg
